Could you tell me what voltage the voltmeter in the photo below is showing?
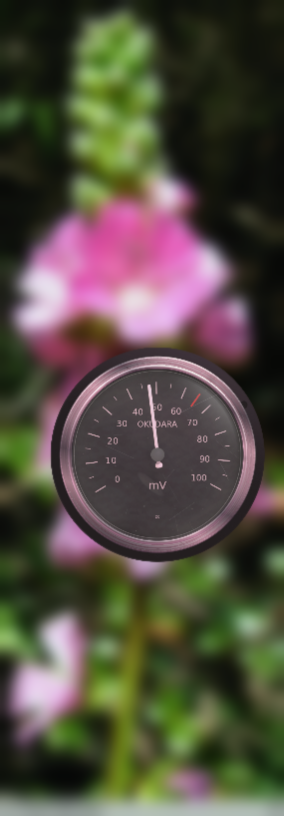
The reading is 47.5 mV
